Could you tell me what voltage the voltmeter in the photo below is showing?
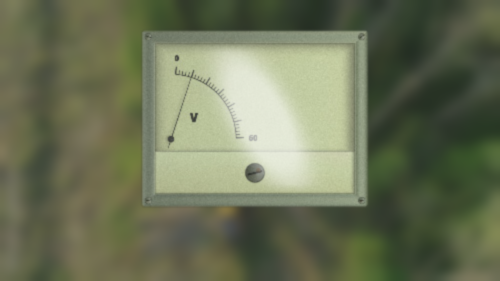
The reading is 10 V
